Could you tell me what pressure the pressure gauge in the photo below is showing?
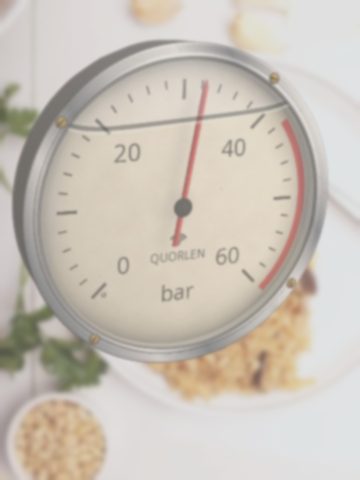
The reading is 32 bar
